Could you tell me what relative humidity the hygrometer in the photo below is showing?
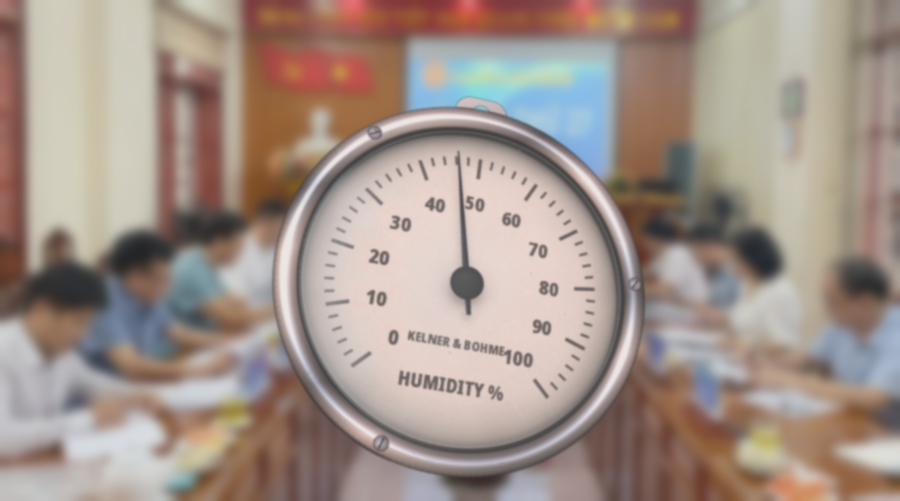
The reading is 46 %
